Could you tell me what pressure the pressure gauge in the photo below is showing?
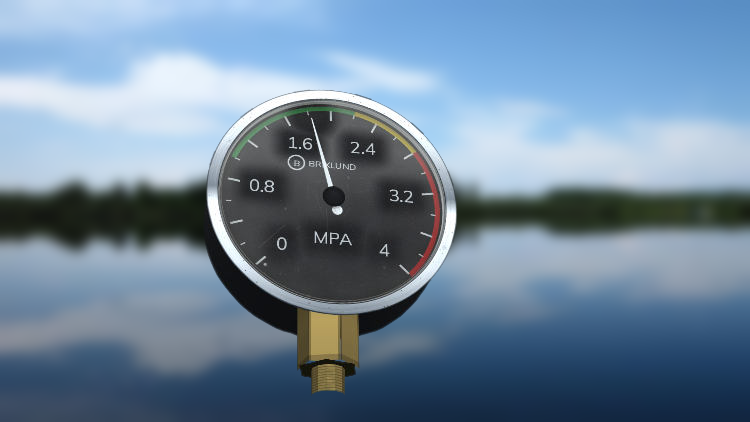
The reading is 1.8 MPa
